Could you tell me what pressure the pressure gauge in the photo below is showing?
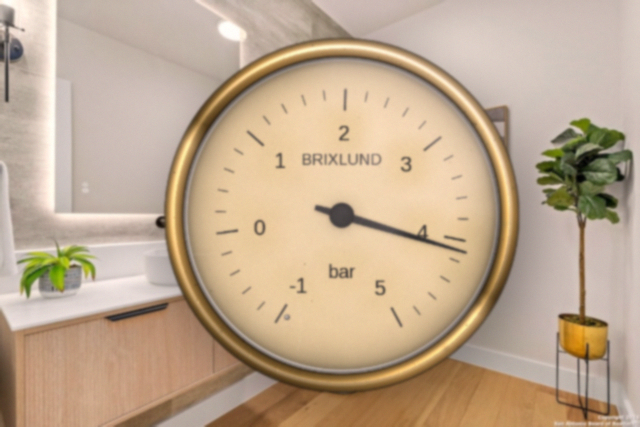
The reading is 4.1 bar
